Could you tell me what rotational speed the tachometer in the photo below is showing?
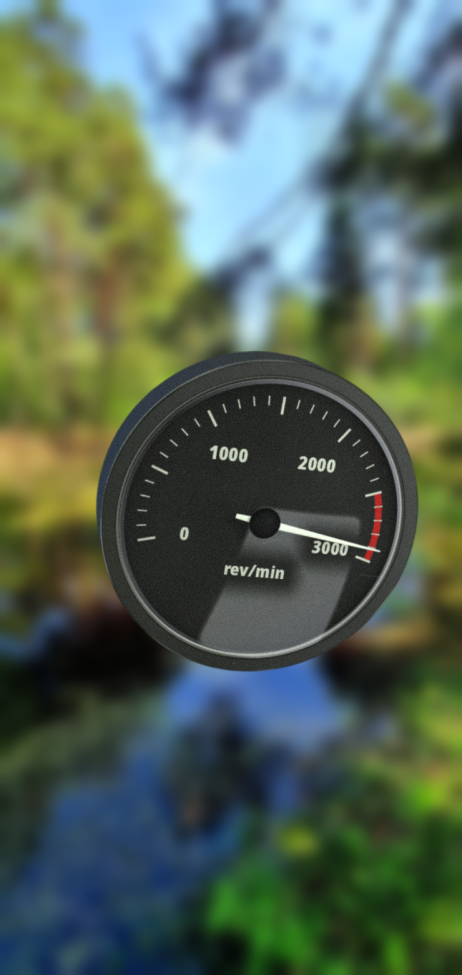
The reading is 2900 rpm
